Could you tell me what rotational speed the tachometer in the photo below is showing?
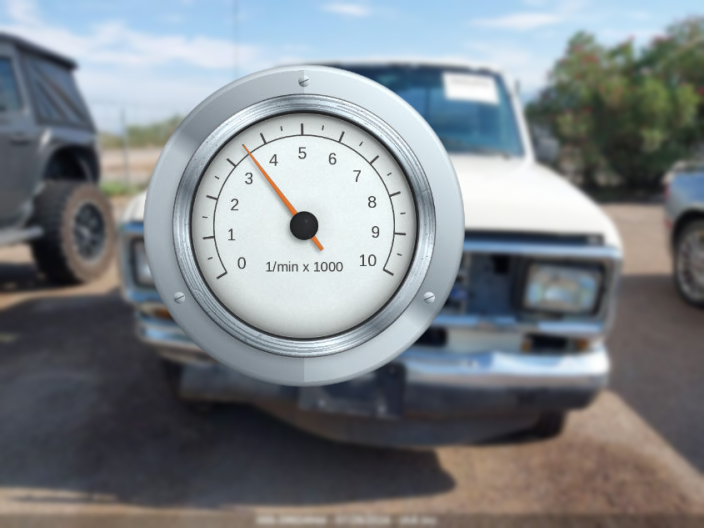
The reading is 3500 rpm
